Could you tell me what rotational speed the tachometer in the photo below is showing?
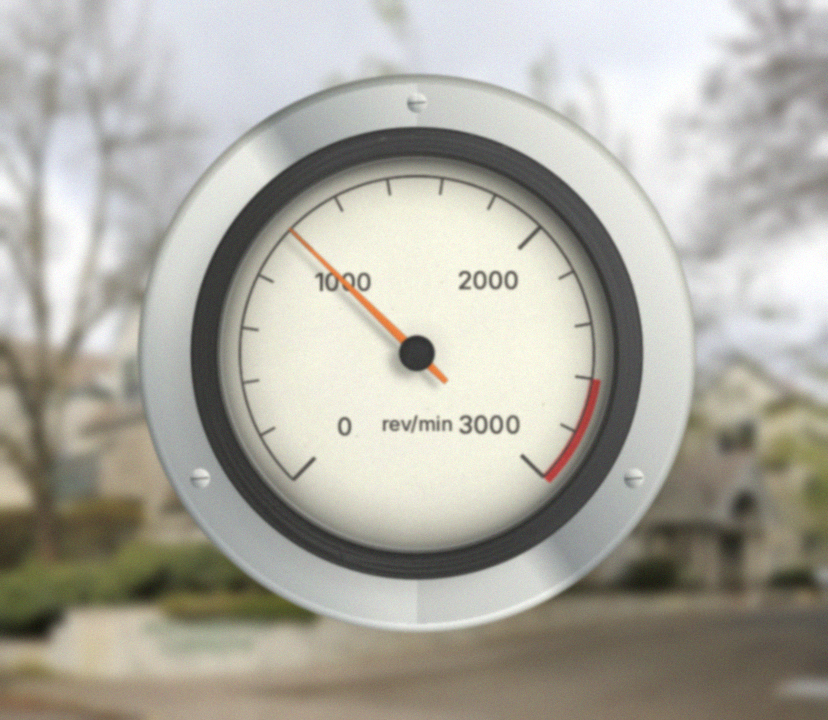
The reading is 1000 rpm
